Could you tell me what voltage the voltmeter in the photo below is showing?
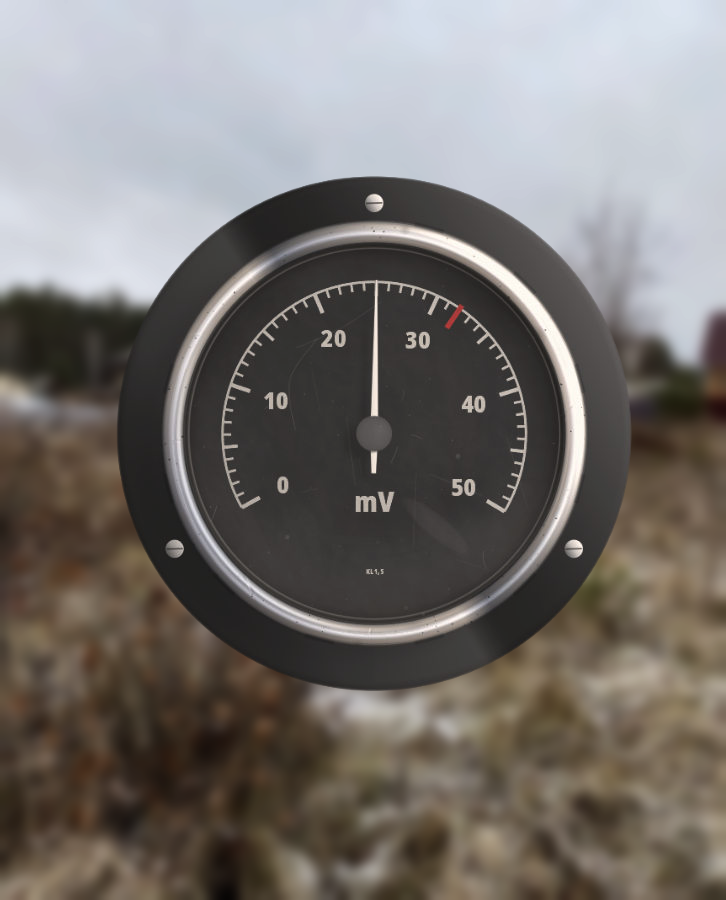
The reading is 25 mV
